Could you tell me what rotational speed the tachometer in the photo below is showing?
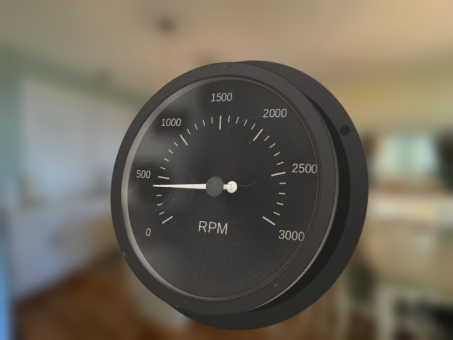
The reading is 400 rpm
